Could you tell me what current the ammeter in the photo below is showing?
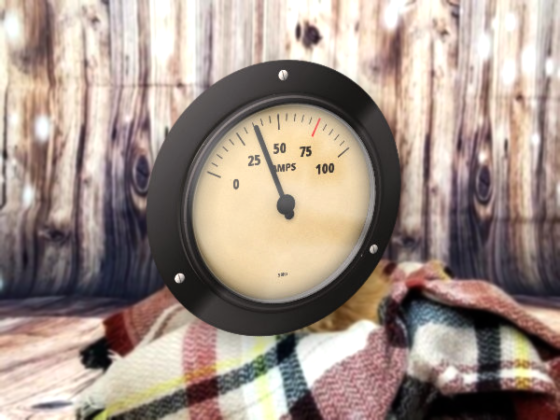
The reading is 35 A
